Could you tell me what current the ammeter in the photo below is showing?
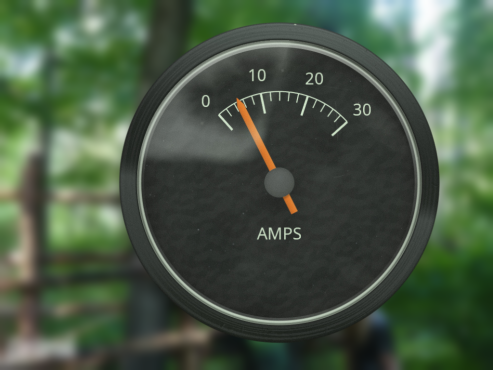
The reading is 5 A
